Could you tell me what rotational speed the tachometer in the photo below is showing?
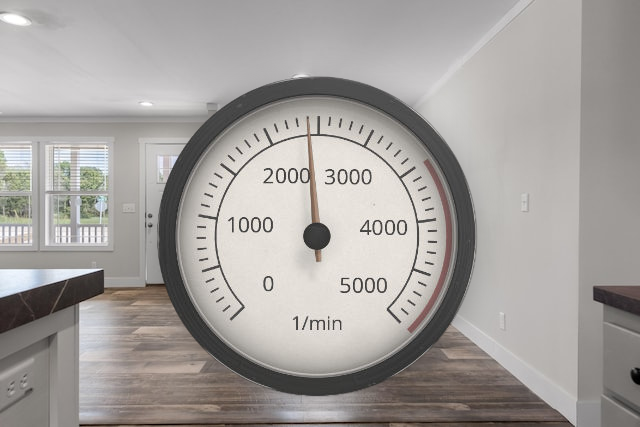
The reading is 2400 rpm
